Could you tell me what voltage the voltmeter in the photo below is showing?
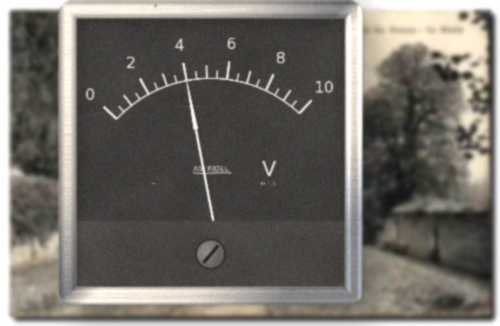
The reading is 4 V
